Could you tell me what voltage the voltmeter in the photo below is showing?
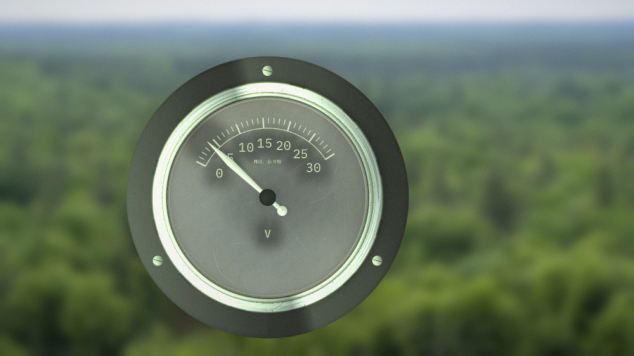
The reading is 4 V
